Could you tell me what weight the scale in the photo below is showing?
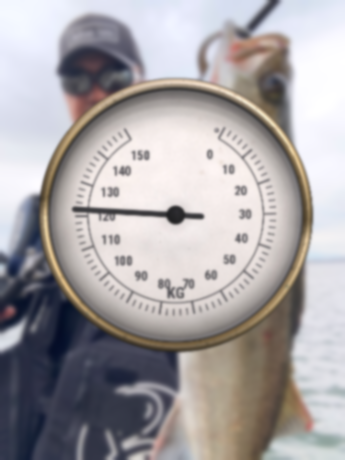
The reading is 122 kg
